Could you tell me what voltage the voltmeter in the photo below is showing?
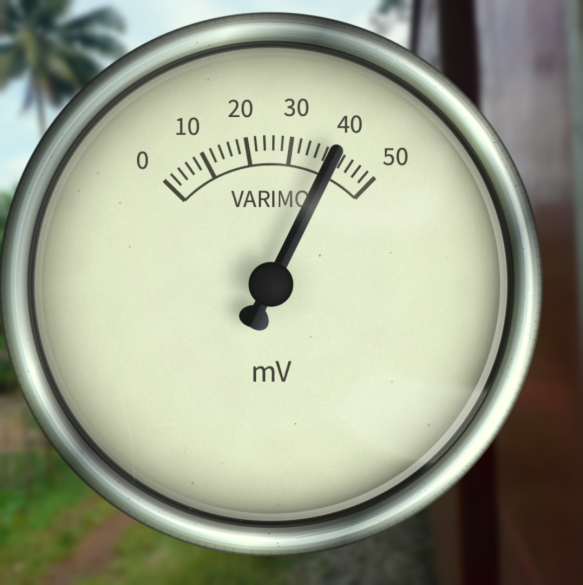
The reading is 40 mV
